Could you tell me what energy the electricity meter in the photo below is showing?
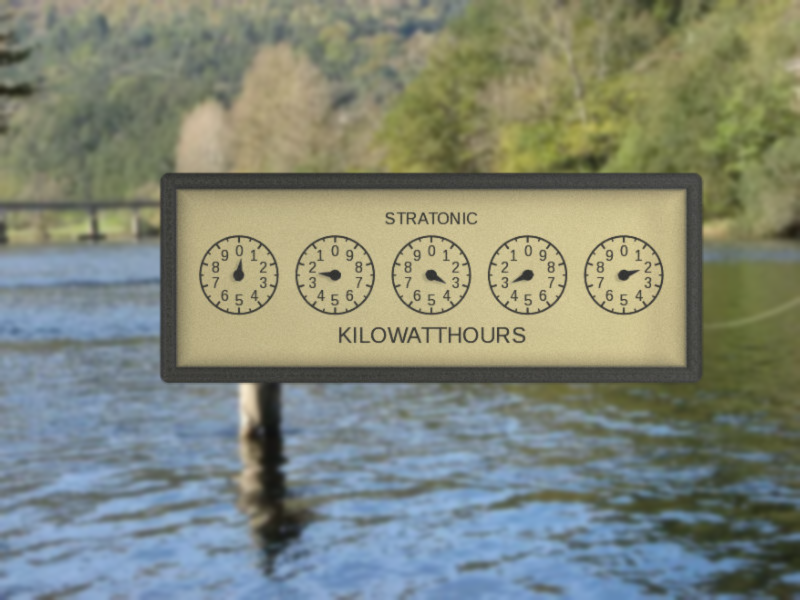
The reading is 2332 kWh
